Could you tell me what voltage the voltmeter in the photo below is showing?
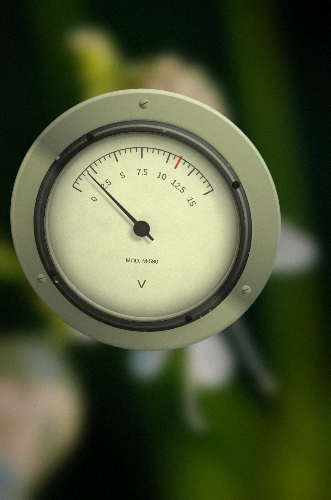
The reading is 2 V
